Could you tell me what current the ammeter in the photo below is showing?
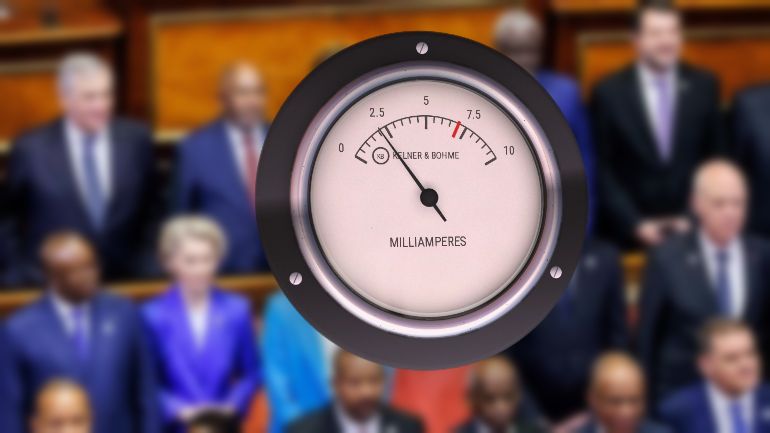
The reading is 2 mA
